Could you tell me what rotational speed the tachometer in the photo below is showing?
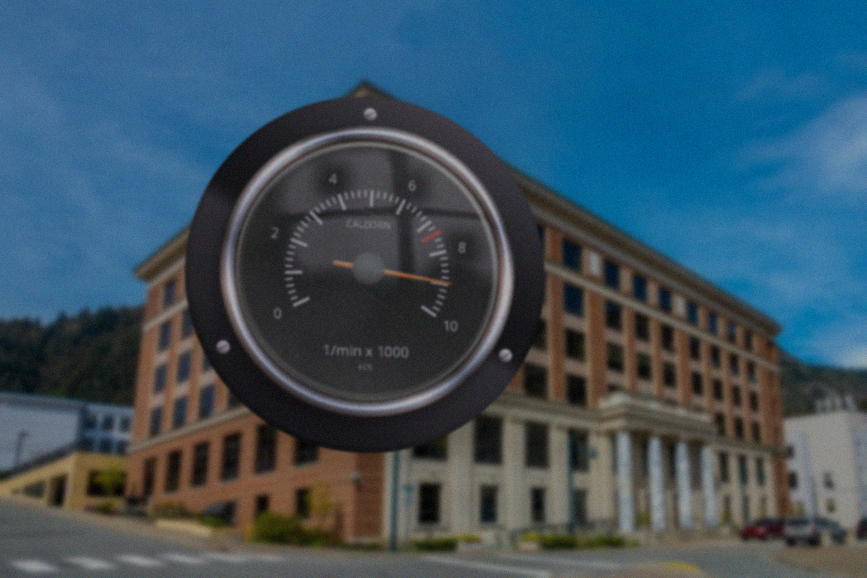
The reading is 9000 rpm
